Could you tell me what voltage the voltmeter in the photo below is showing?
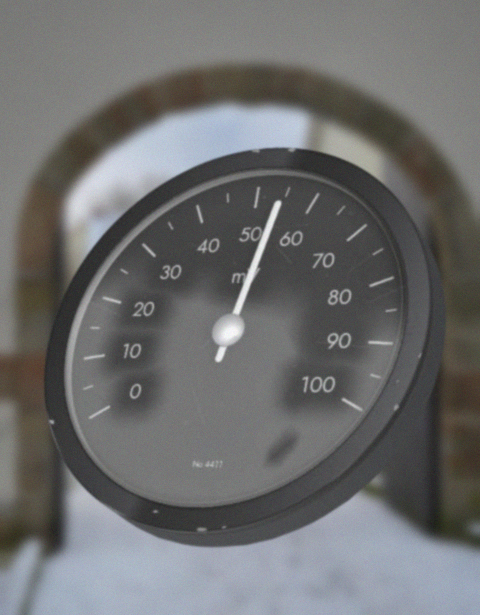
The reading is 55 mV
